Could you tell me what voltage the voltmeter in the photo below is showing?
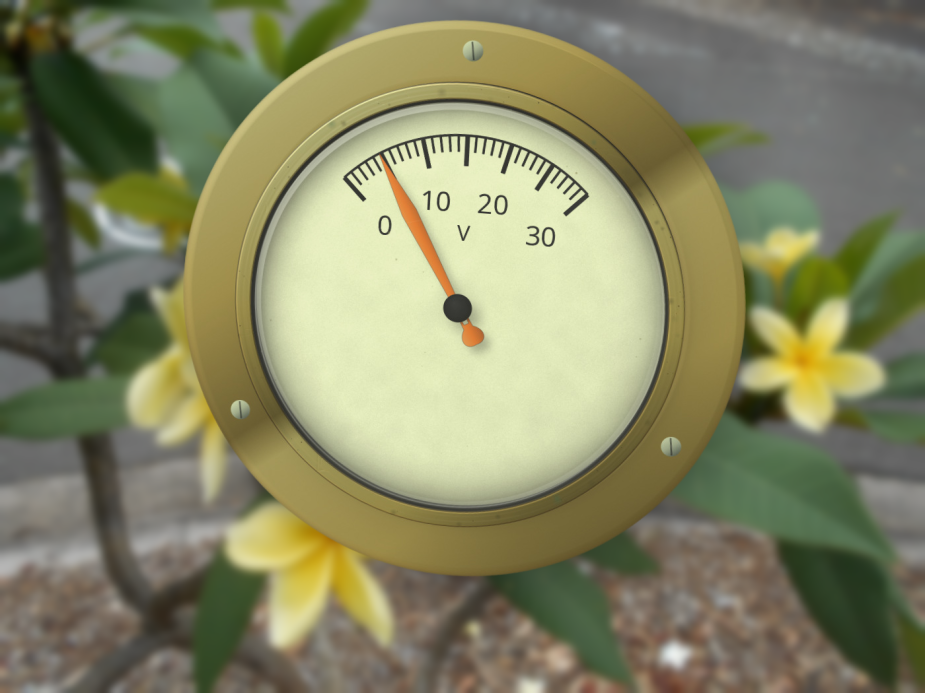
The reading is 5 V
